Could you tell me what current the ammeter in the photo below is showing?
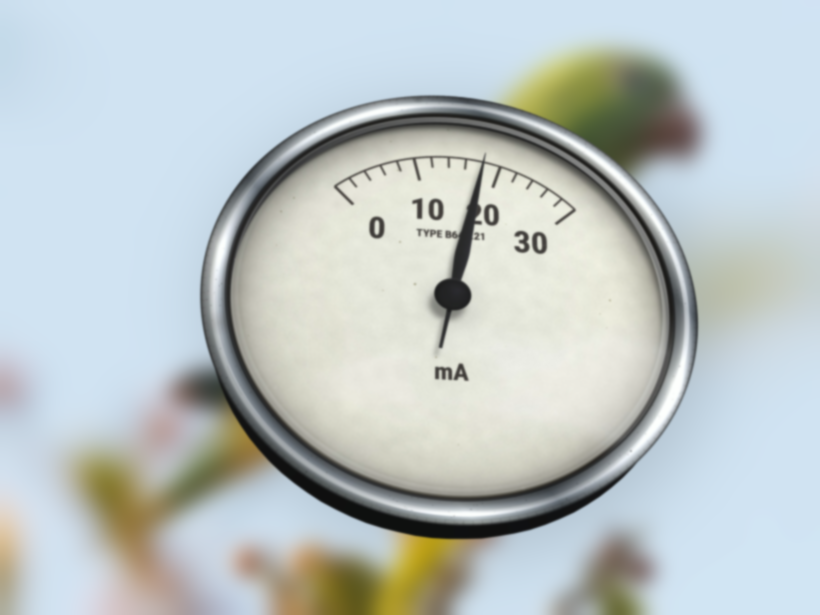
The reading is 18 mA
